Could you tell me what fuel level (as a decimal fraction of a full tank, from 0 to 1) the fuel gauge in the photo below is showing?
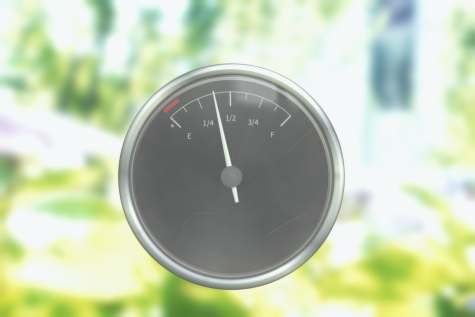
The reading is 0.375
